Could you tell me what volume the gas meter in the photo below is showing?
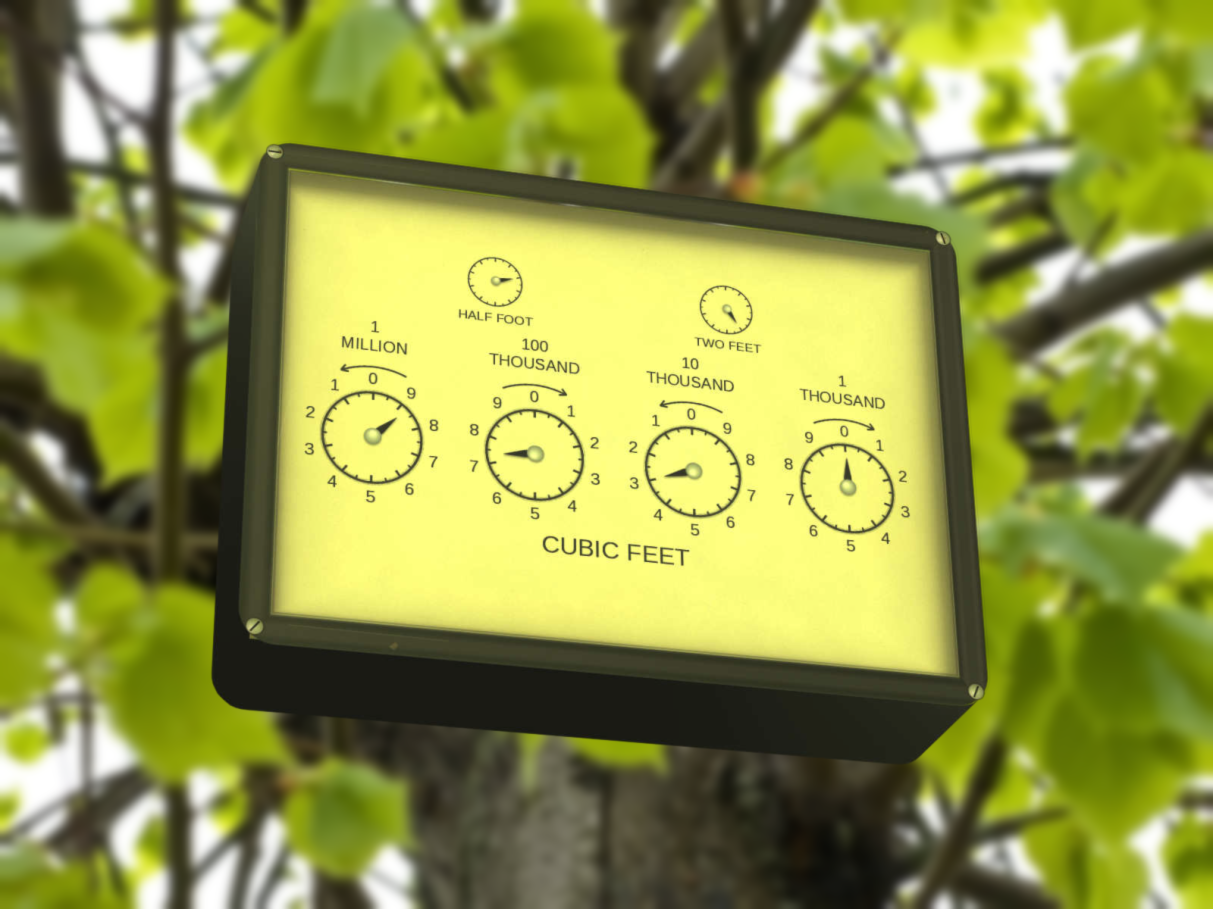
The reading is 873000 ft³
